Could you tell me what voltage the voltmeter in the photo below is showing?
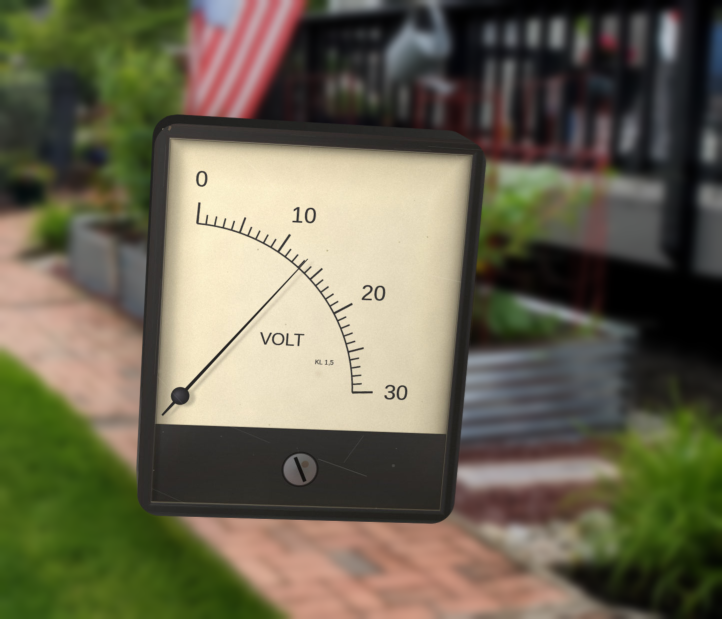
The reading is 13 V
